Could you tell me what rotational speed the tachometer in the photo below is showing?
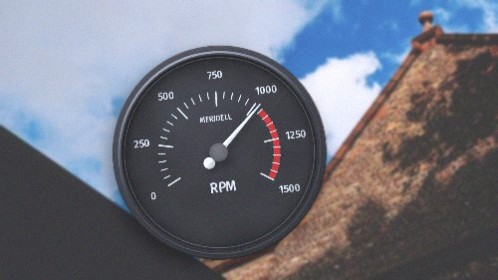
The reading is 1025 rpm
